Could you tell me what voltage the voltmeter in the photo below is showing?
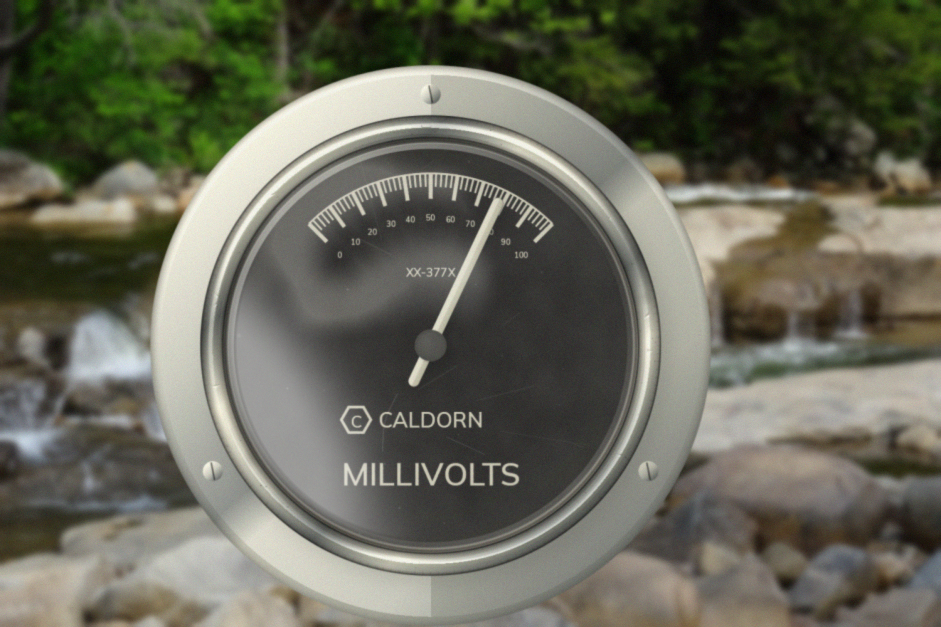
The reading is 78 mV
